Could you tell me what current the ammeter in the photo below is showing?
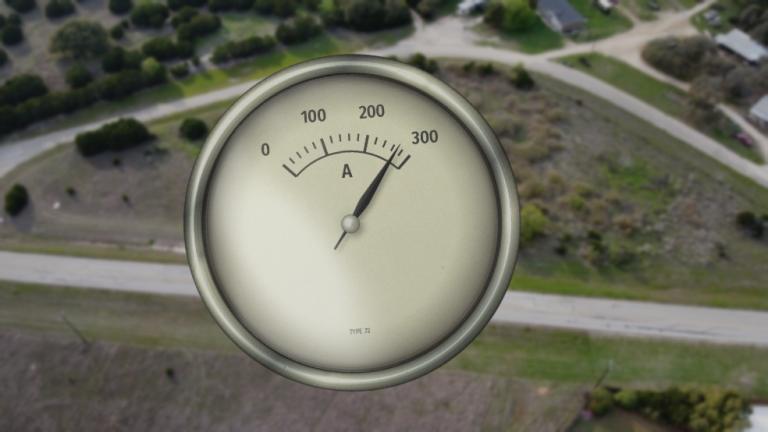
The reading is 270 A
